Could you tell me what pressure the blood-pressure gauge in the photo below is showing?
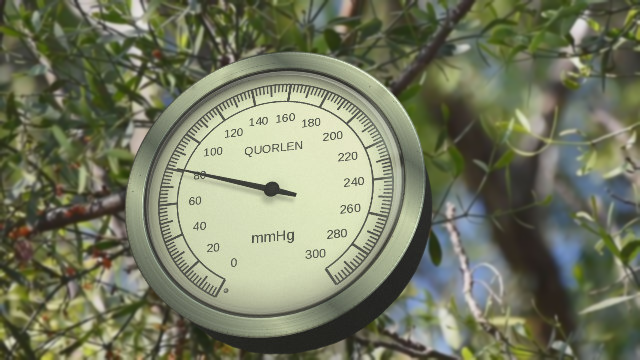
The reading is 80 mmHg
